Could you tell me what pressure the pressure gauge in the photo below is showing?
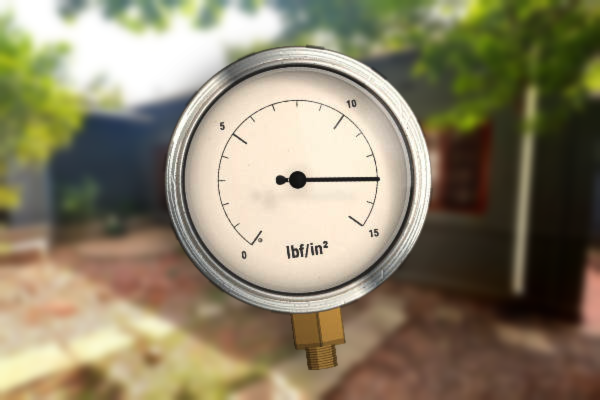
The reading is 13 psi
